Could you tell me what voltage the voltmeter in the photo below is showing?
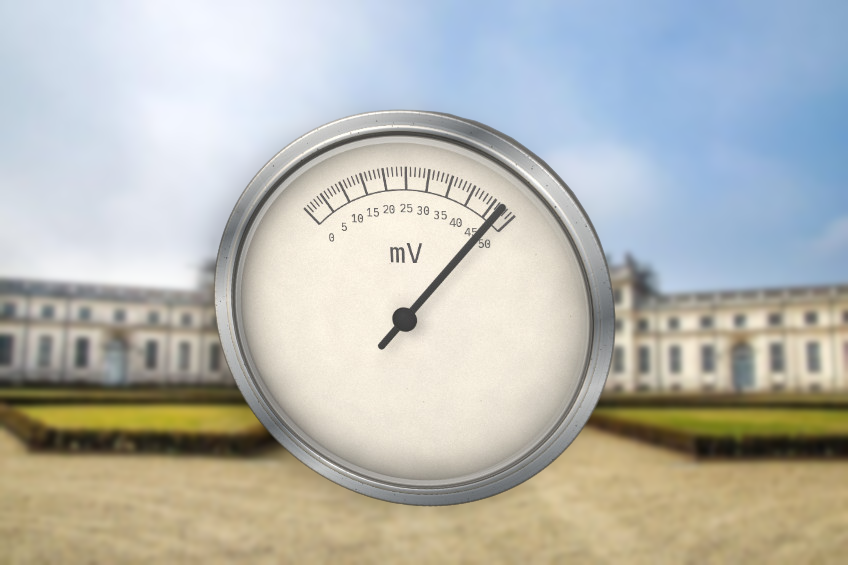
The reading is 47 mV
